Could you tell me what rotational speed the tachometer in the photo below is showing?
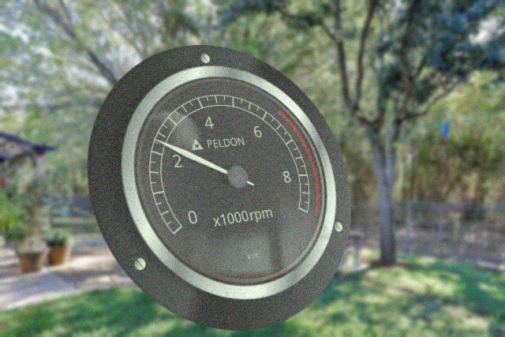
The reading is 2250 rpm
